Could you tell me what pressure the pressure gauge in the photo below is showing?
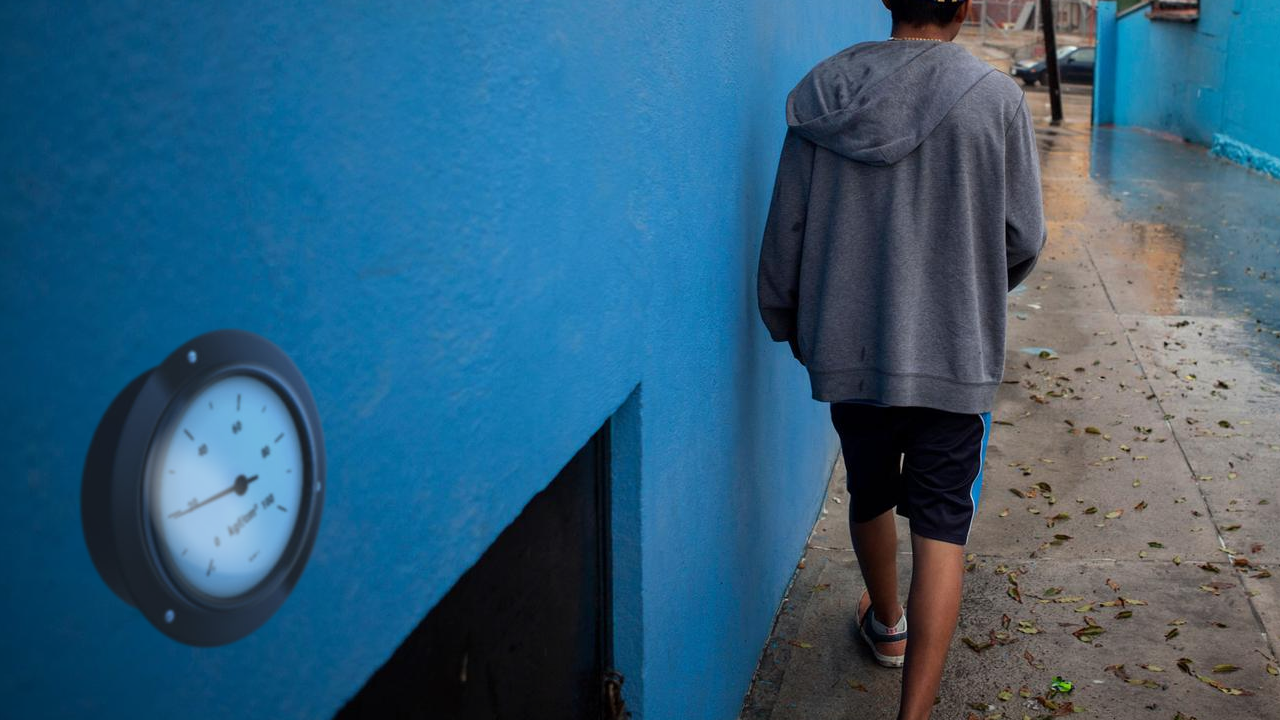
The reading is 20 kg/cm²
